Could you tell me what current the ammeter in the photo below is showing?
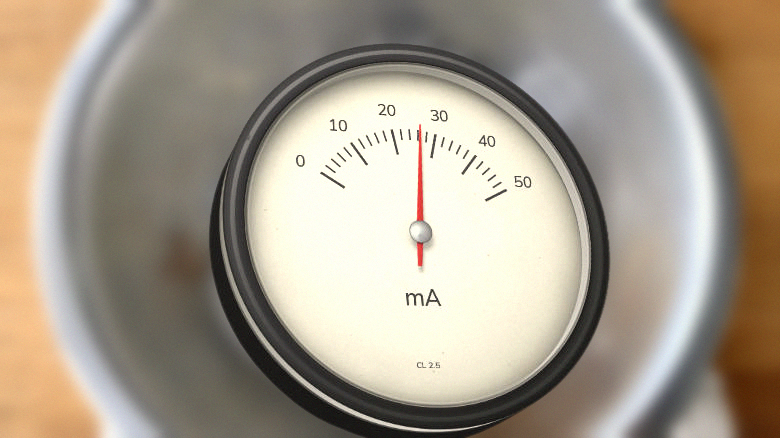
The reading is 26 mA
